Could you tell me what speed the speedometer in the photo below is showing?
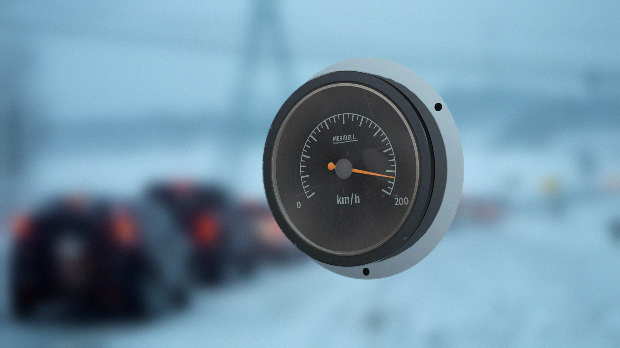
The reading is 185 km/h
